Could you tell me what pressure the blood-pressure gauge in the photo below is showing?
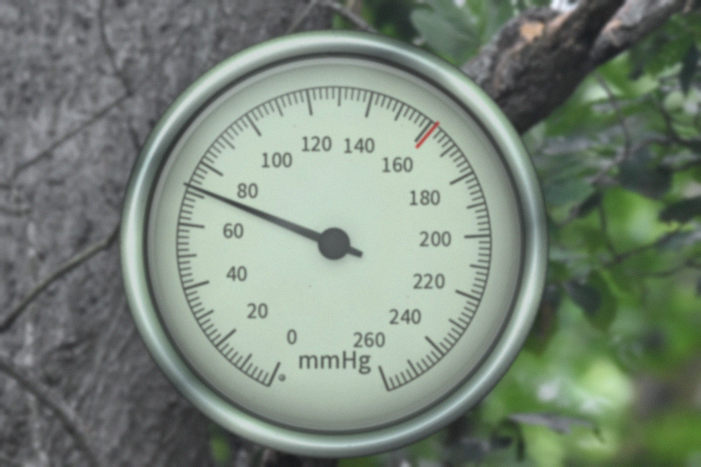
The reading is 72 mmHg
